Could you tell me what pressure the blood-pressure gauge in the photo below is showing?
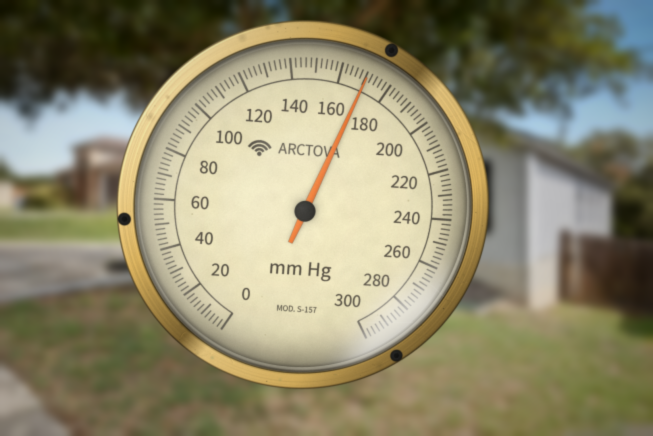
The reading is 170 mmHg
